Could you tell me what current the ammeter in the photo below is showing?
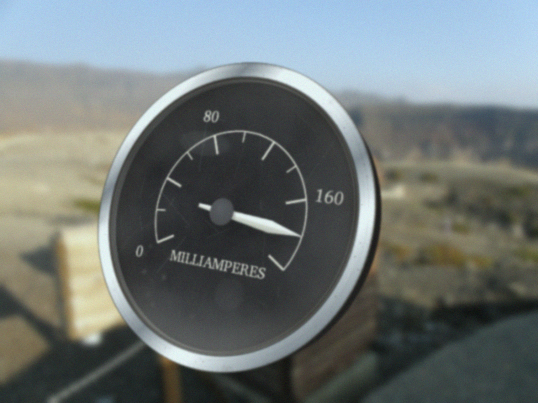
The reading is 180 mA
